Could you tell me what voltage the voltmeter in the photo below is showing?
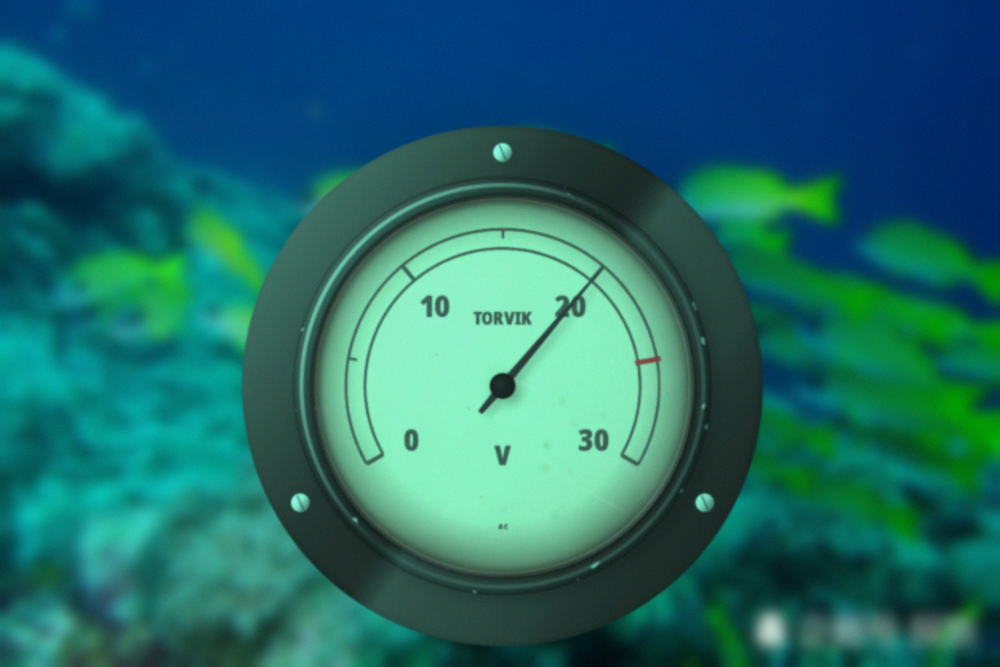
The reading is 20 V
